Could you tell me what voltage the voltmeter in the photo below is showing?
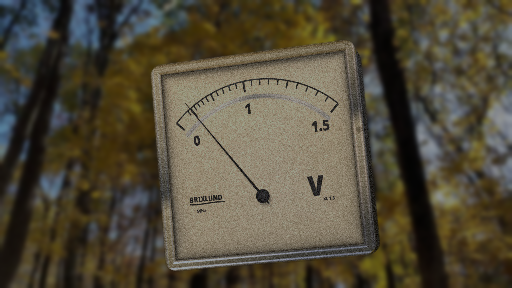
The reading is 0.5 V
